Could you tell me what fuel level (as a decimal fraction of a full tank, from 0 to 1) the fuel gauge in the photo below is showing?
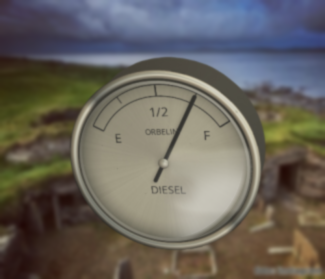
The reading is 0.75
